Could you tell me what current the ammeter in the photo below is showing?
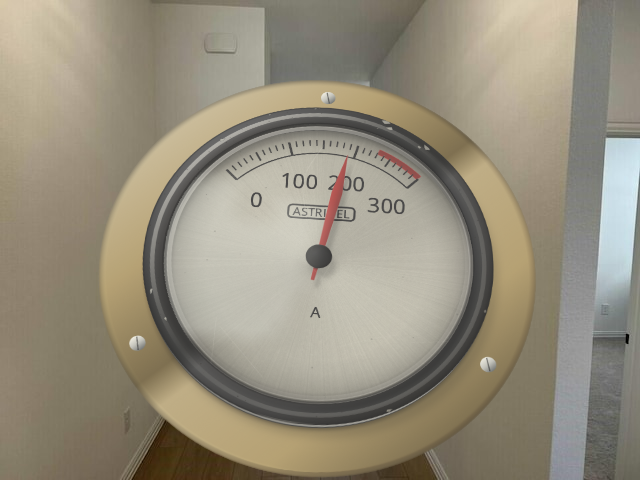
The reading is 190 A
